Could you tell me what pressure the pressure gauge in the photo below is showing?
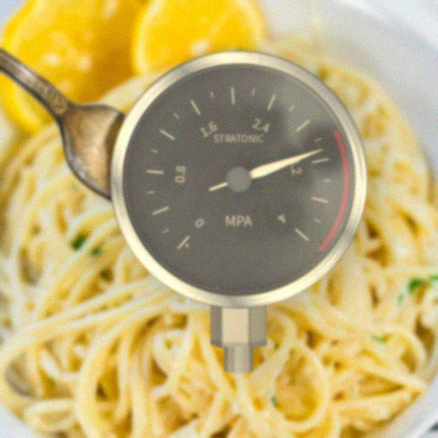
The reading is 3.1 MPa
